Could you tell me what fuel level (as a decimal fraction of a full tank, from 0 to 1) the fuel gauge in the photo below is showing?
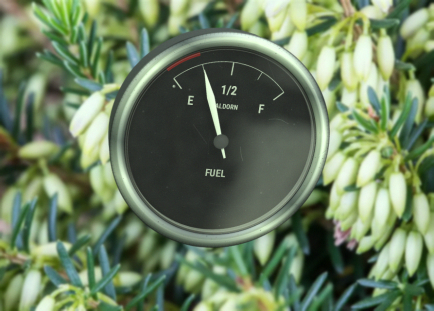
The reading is 0.25
